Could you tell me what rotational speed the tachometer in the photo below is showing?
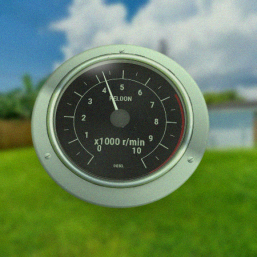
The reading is 4250 rpm
